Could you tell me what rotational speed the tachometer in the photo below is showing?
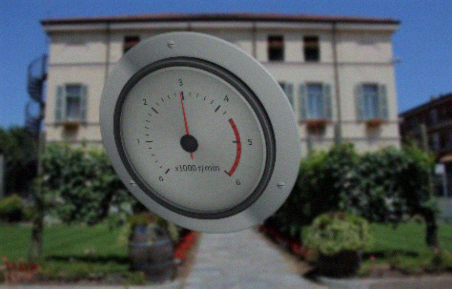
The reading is 3000 rpm
